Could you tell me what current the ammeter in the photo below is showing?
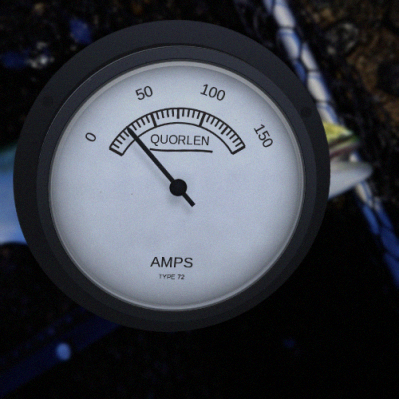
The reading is 25 A
